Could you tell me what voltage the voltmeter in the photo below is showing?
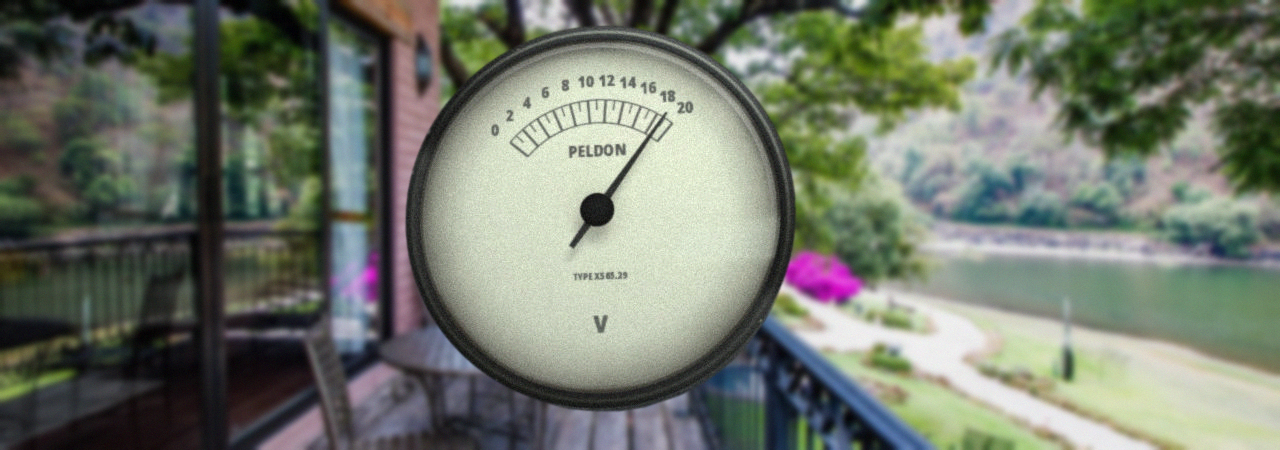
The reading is 19 V
